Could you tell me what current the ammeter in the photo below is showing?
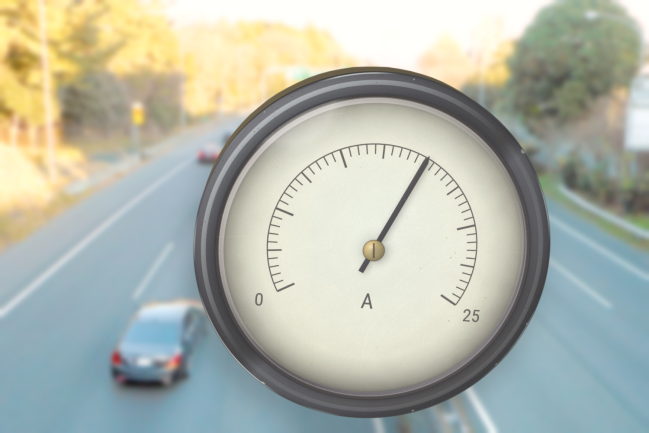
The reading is 15 A
